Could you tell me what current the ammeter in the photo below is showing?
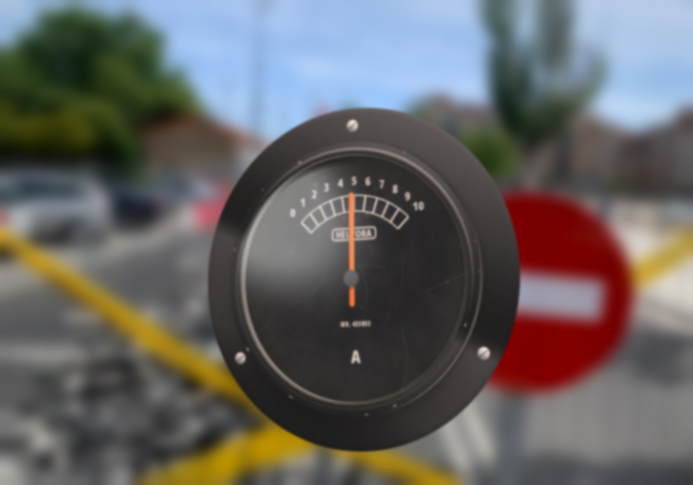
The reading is 5 A
